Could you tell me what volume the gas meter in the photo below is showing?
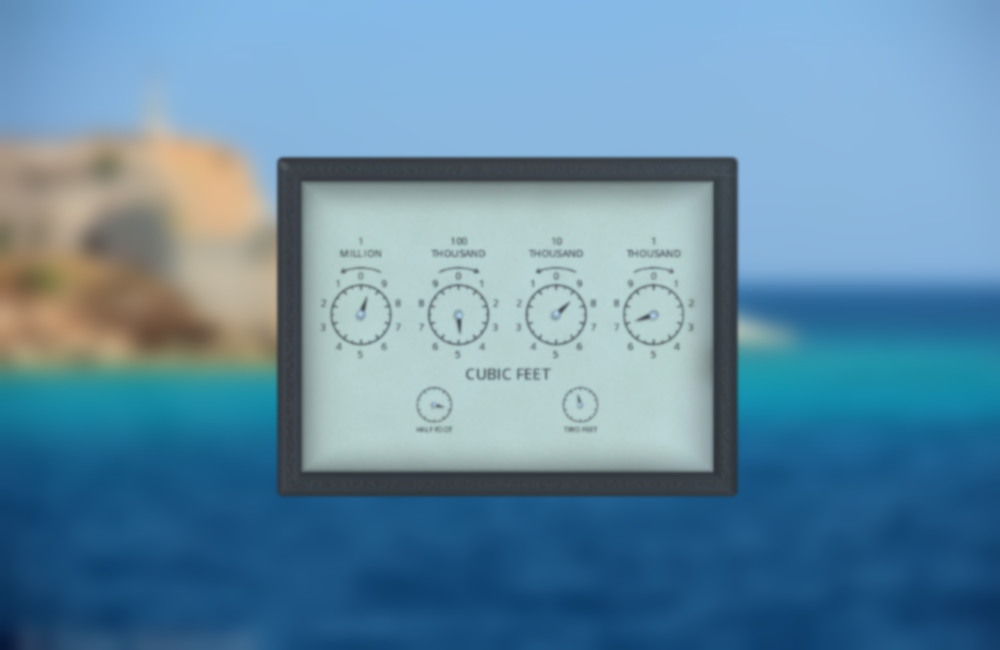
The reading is 948700 ft³
